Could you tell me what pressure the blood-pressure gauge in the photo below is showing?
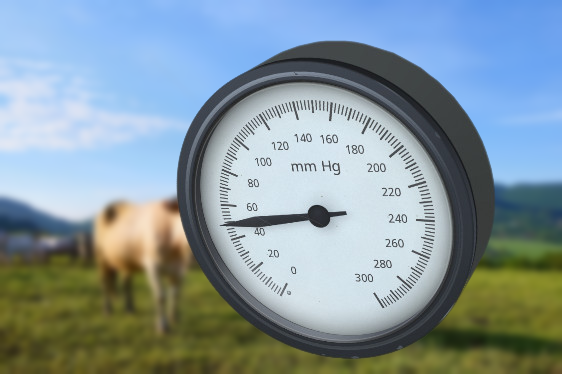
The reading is 50 mmHg
